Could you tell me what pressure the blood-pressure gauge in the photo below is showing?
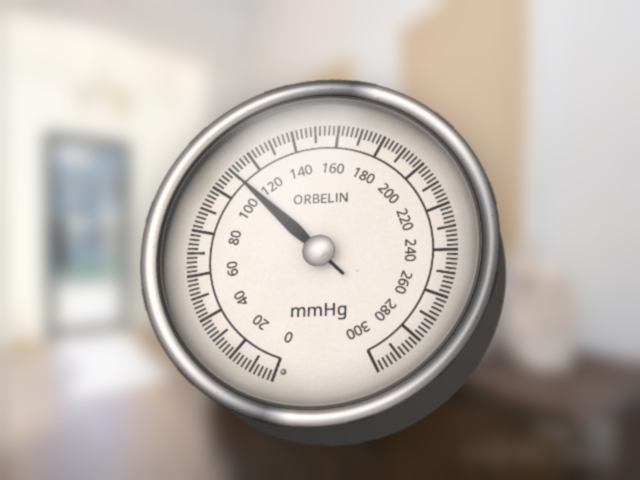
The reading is 110 mmHg
